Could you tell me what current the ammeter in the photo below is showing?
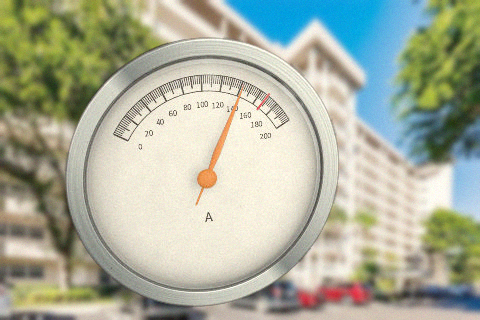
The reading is 140 A
